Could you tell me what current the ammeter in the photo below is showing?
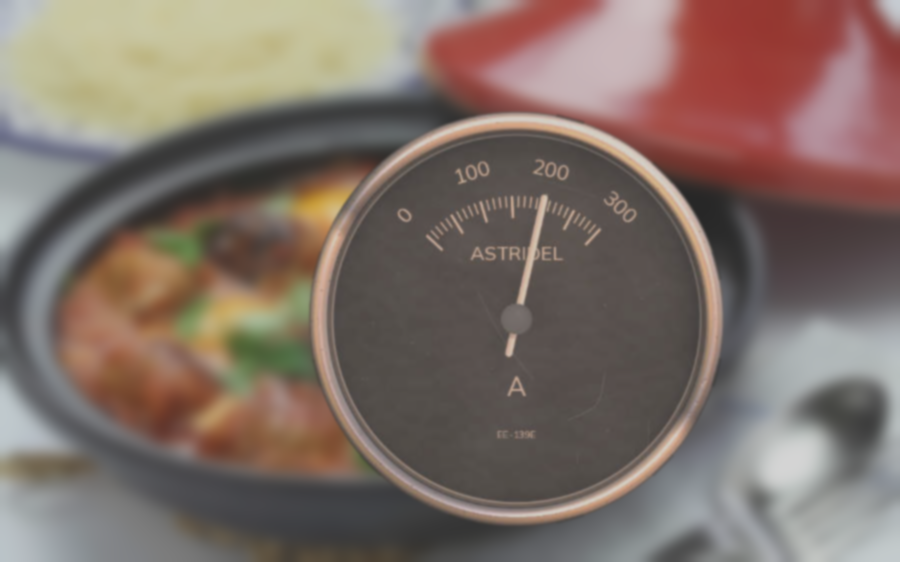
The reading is 200 A
